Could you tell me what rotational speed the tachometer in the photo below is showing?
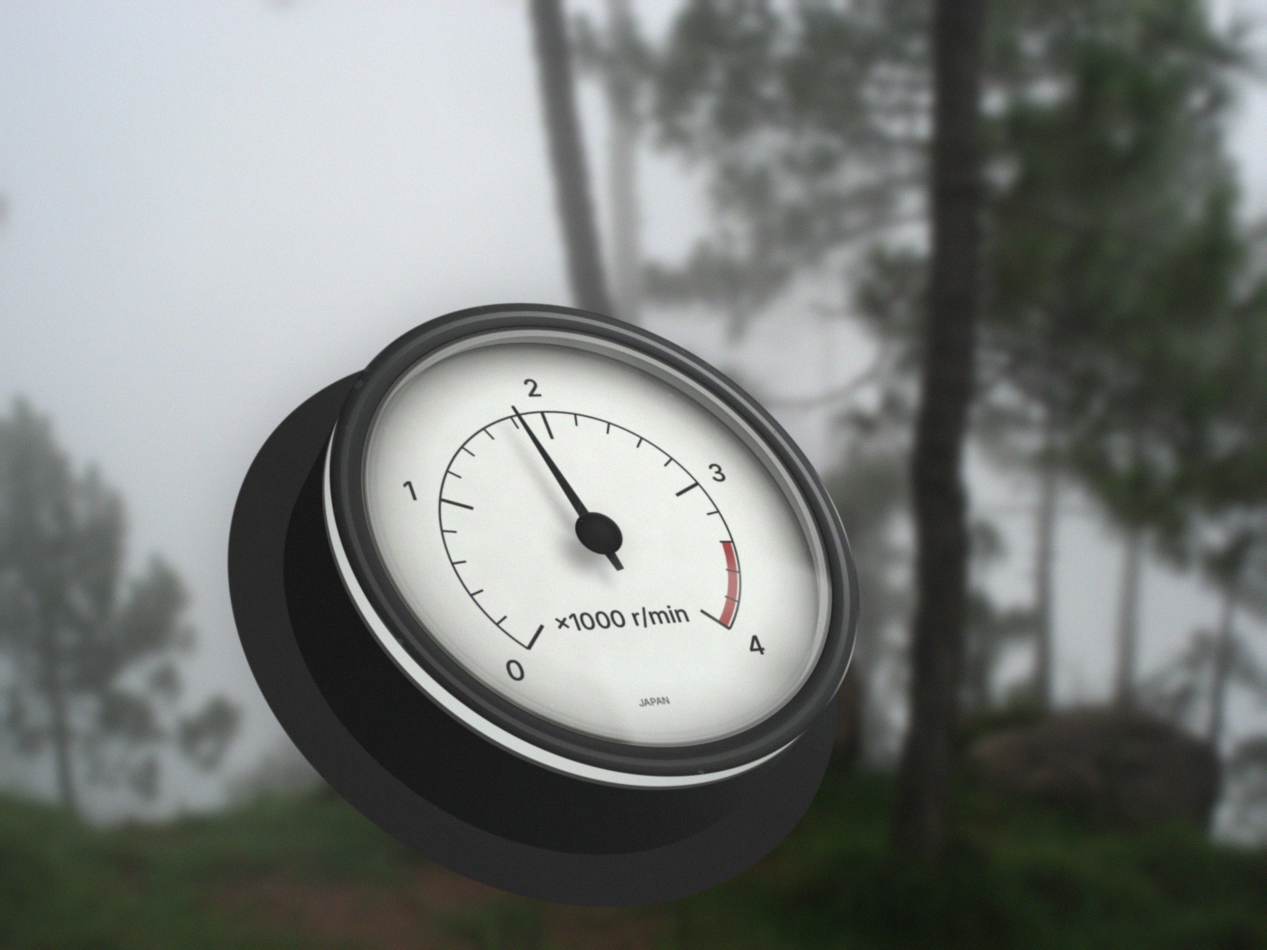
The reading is 1800 rpm
